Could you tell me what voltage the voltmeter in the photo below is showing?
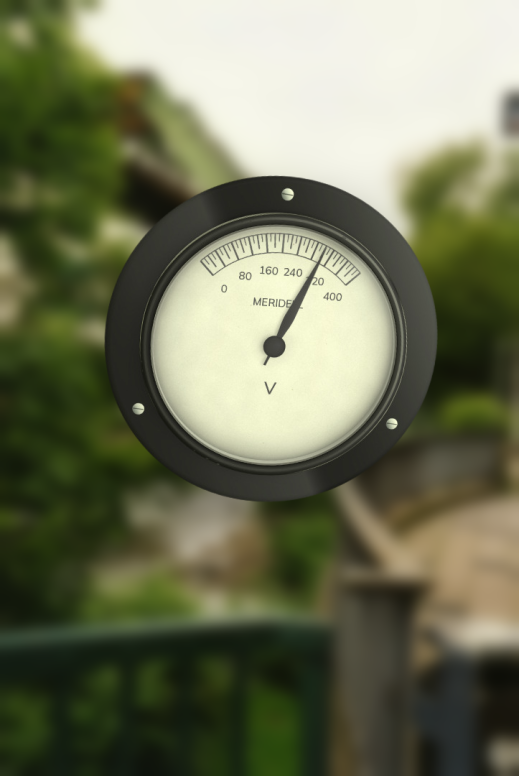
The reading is 300 V
